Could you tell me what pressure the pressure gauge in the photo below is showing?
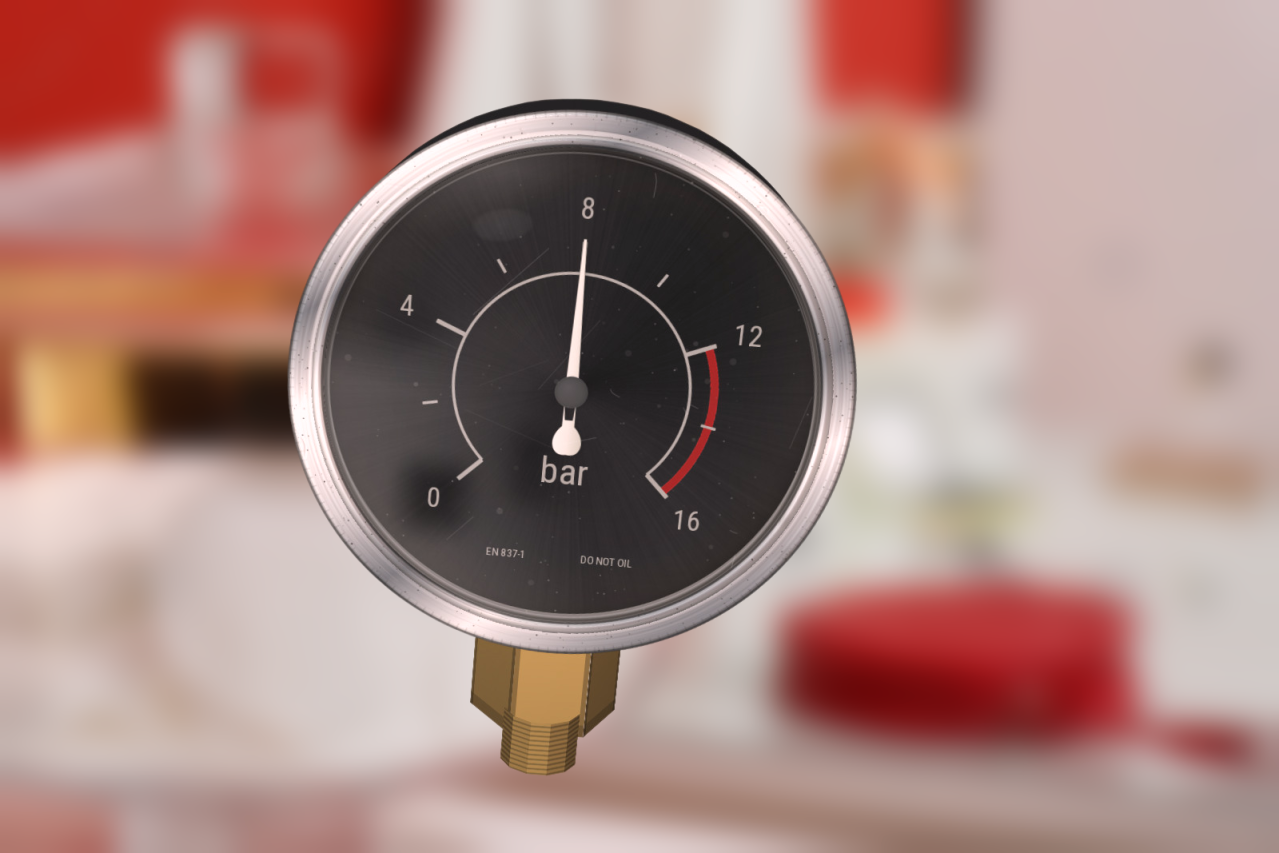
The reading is 8 bar
